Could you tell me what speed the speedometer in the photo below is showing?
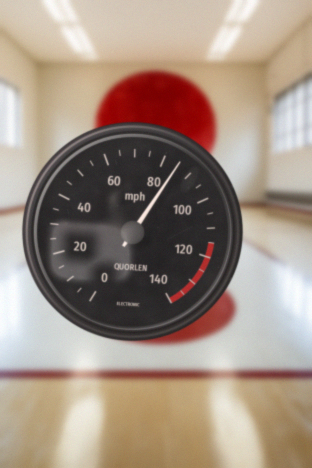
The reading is 85 mph
